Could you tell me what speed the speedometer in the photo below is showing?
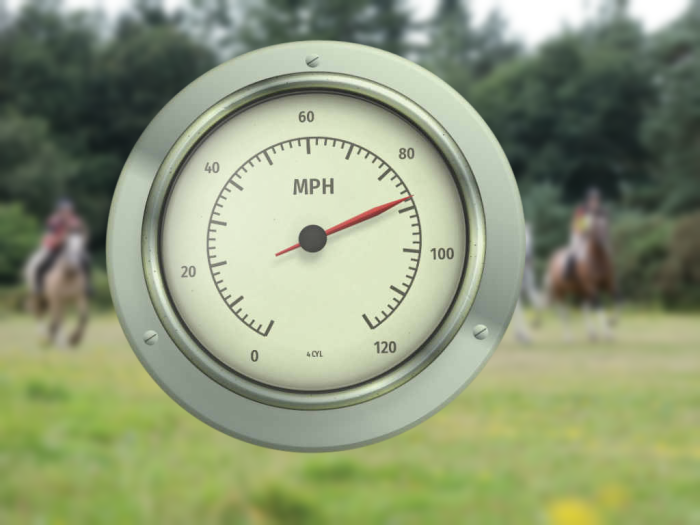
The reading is 88 mph
